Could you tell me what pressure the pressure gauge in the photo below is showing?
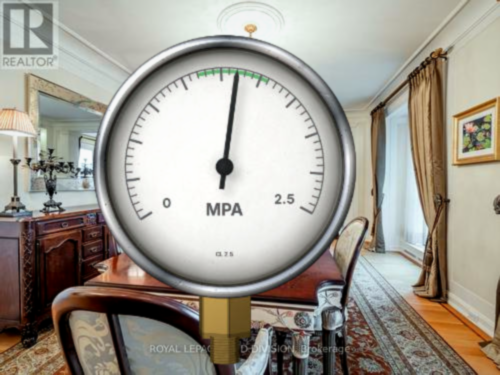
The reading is 1.35 MPa
